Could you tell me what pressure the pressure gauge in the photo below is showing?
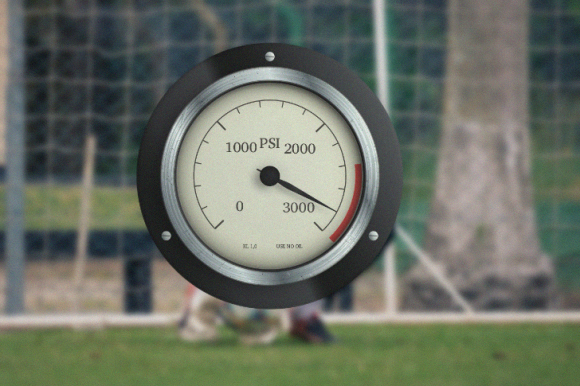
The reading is 2800 psi
